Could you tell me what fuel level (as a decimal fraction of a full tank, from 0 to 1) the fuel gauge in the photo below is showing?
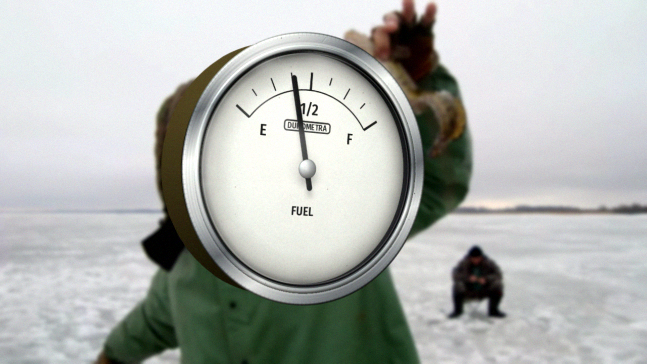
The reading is 0.375
